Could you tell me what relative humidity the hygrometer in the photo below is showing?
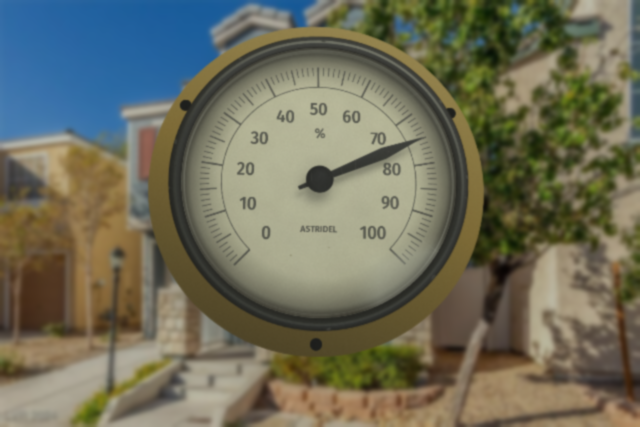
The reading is 75 %
